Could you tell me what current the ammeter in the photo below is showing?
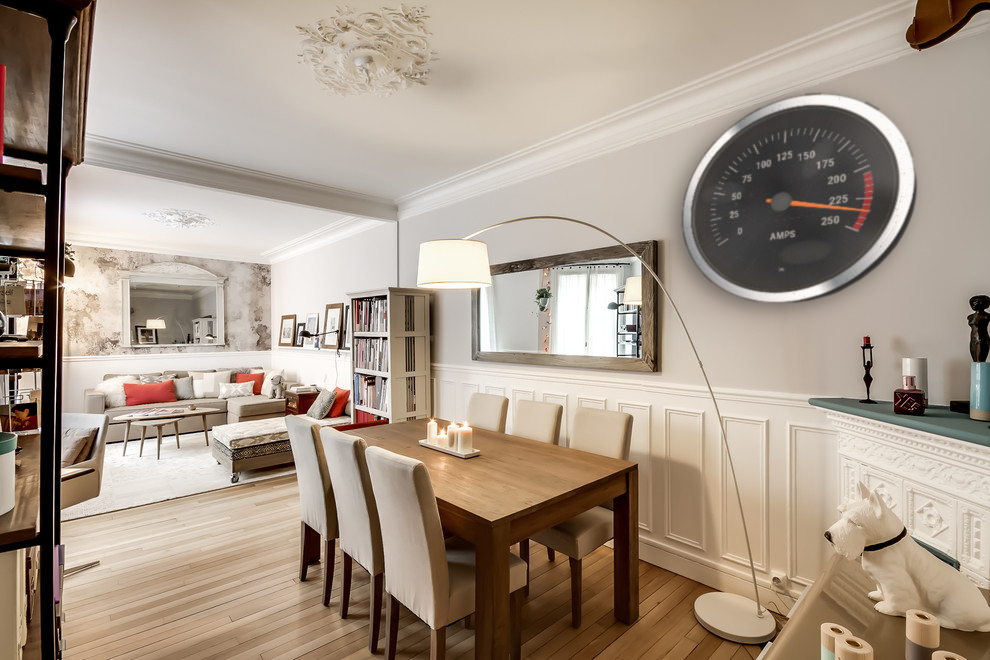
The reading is 235 A
